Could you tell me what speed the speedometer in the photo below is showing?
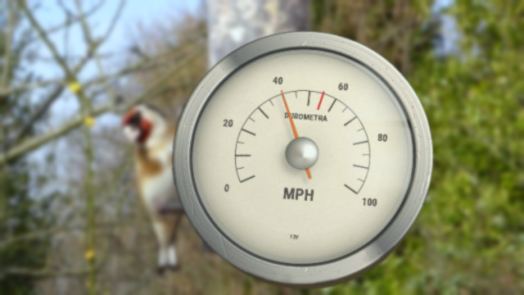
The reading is 40 mph
